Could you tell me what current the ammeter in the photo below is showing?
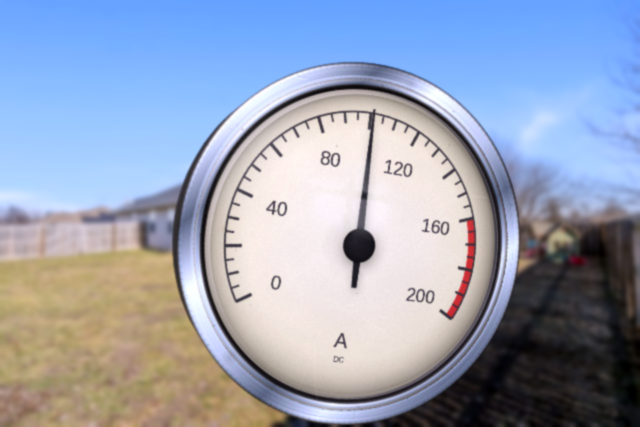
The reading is 100 A
